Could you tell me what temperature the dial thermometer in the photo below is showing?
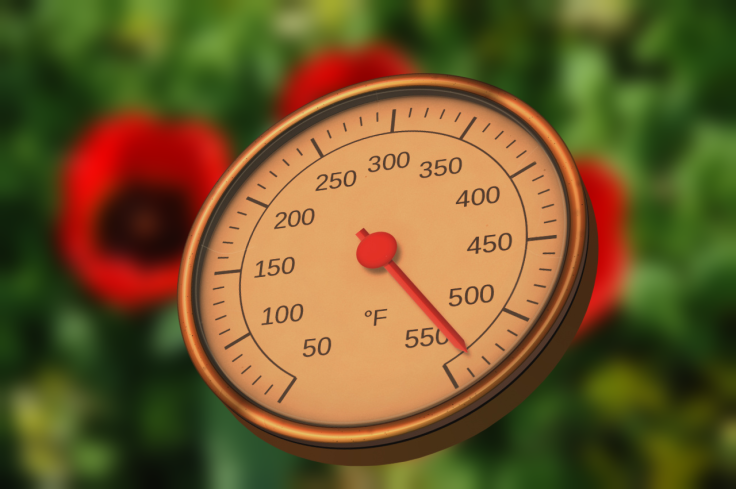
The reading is 535 °F
